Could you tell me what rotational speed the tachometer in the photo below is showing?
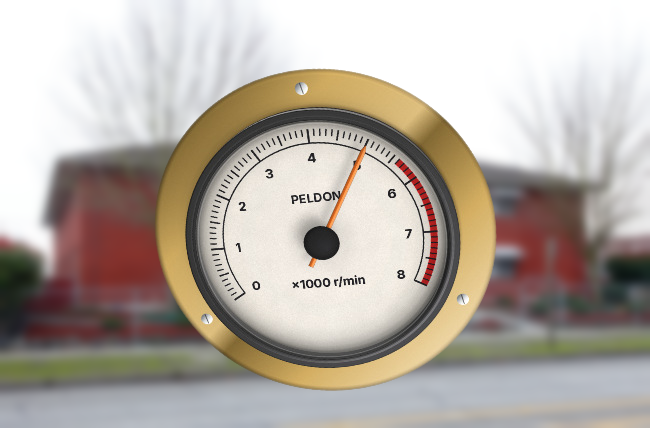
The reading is 5000 rpm
